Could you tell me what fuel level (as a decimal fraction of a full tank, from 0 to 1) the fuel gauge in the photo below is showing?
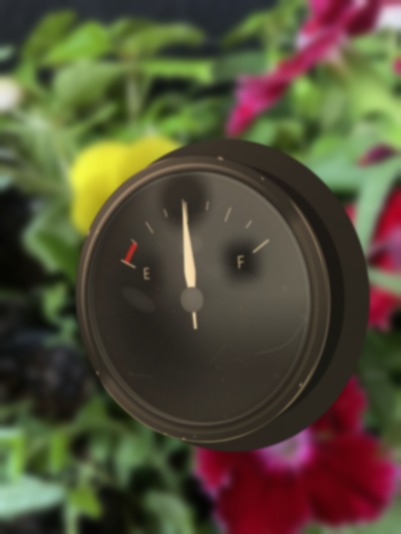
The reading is 0.5
